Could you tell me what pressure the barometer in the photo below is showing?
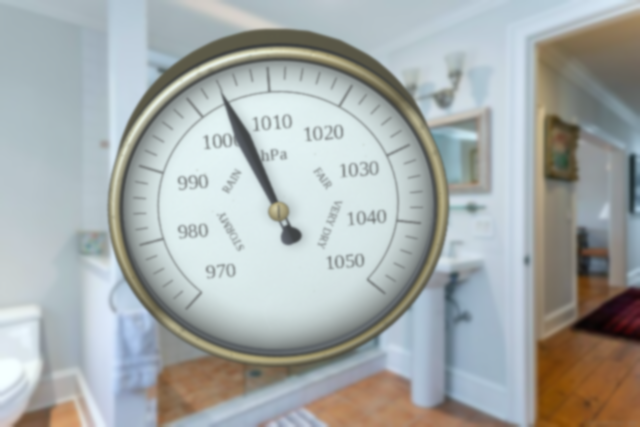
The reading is 1004 hPa
